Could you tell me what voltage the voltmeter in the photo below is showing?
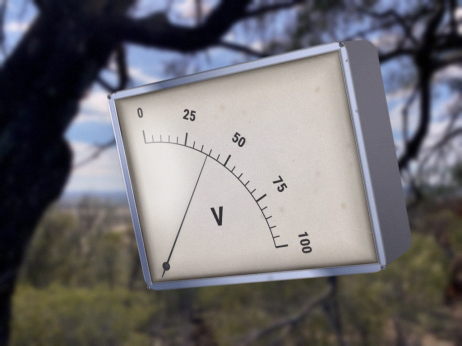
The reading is 40 V
